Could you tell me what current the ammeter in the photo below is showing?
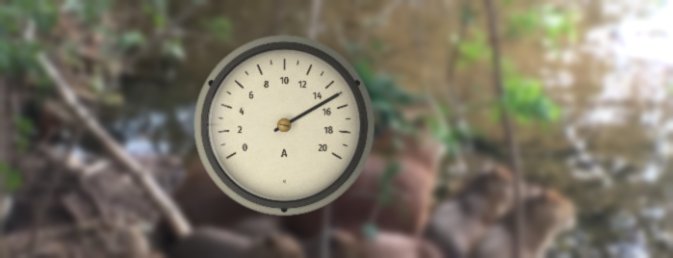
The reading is 15 A
